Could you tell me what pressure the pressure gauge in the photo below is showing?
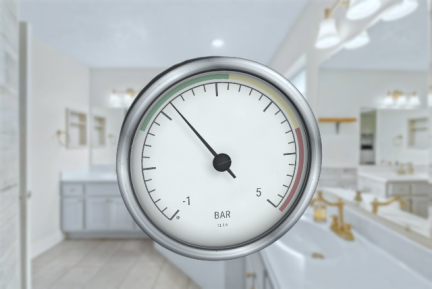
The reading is 1.2 bar
